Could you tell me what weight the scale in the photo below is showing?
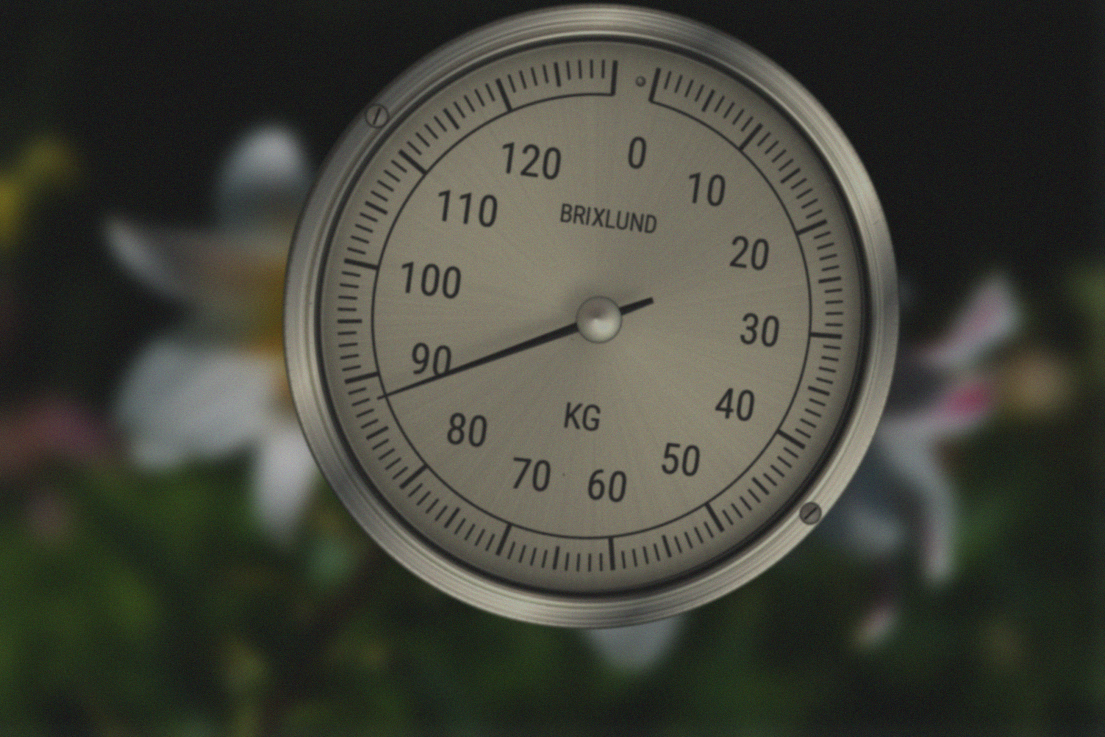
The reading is 88 kg
